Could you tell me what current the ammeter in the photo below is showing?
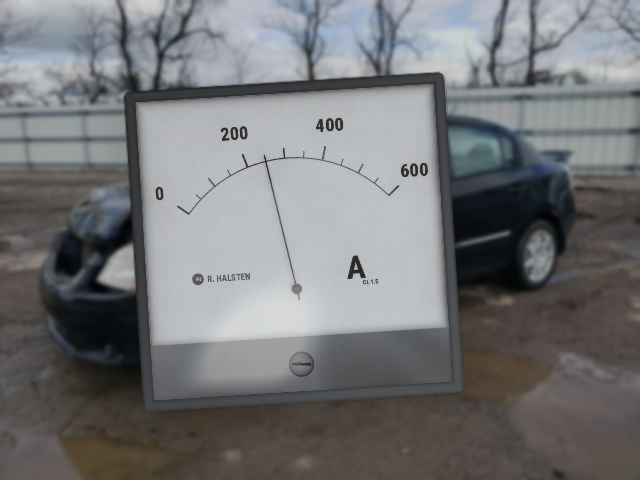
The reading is 250 A
